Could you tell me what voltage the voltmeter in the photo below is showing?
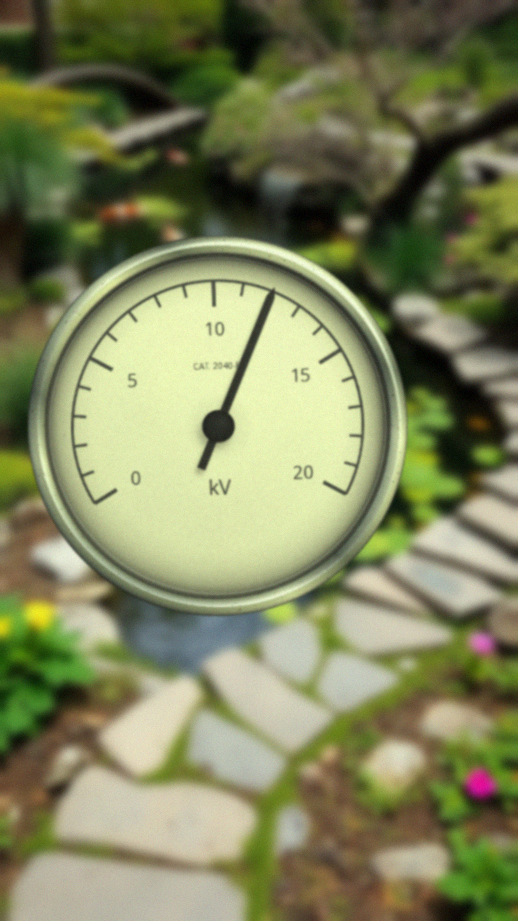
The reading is 12 kV
